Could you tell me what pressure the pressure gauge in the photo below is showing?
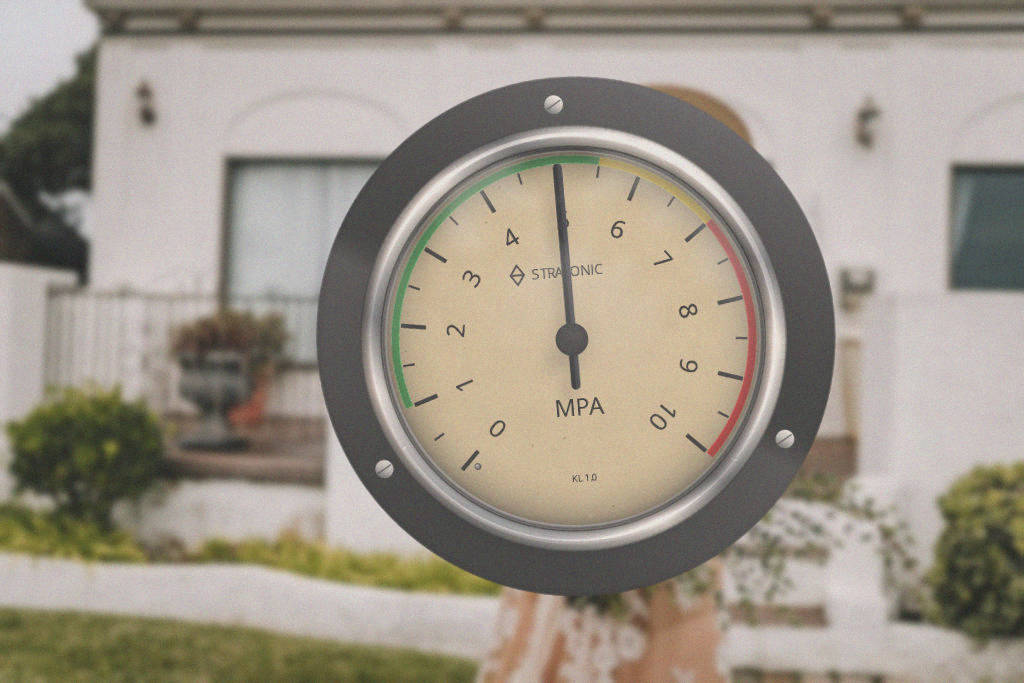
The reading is 5 MPa
